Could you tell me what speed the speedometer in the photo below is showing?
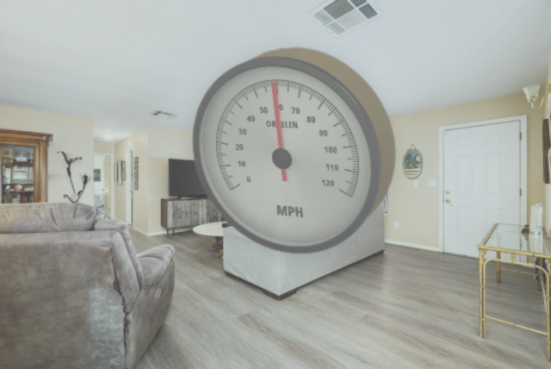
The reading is 60 mph
